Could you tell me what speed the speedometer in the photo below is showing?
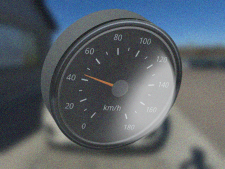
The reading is 45 km/h
